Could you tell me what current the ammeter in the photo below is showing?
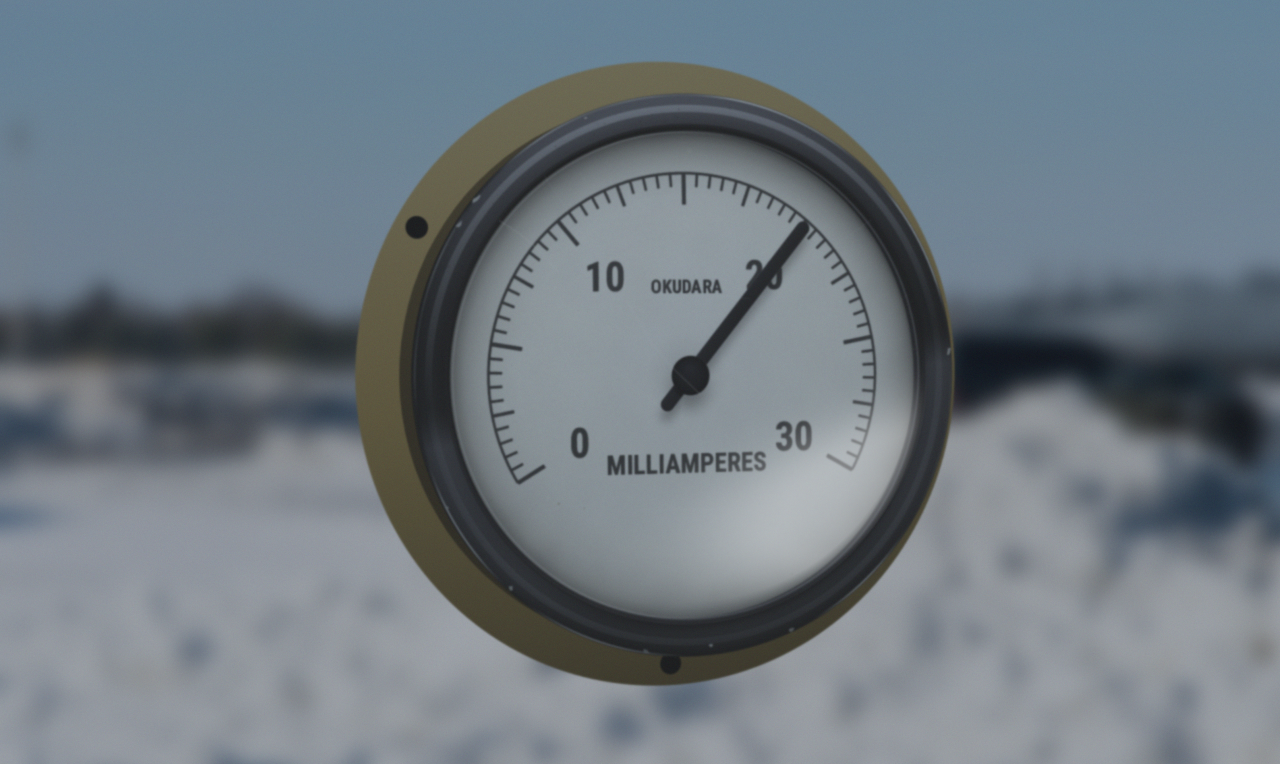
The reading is 20 mA
